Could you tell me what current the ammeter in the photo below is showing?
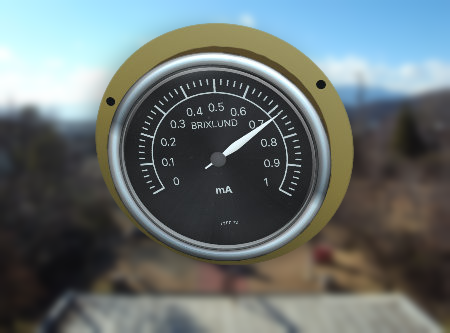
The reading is 0.72 mA
